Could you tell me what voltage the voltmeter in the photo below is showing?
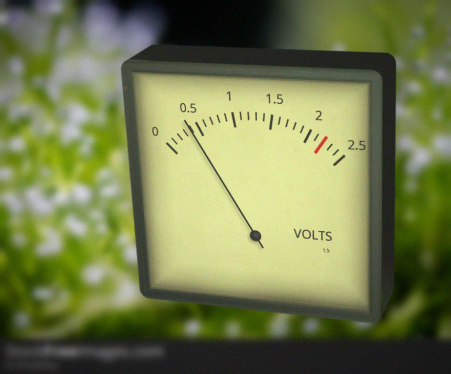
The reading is 0.4 V
